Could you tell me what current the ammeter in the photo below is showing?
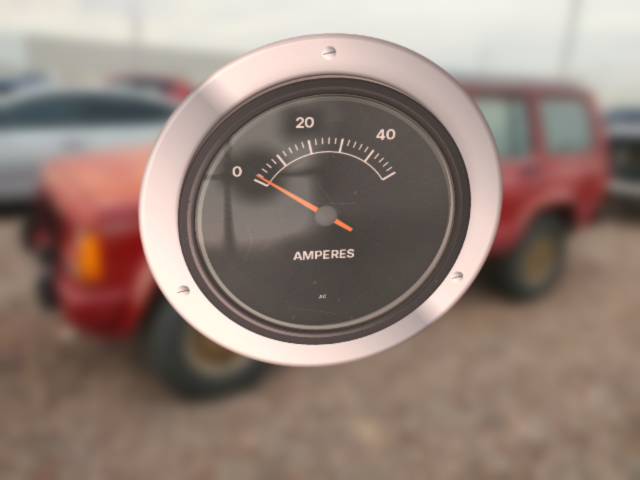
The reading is 2 A
